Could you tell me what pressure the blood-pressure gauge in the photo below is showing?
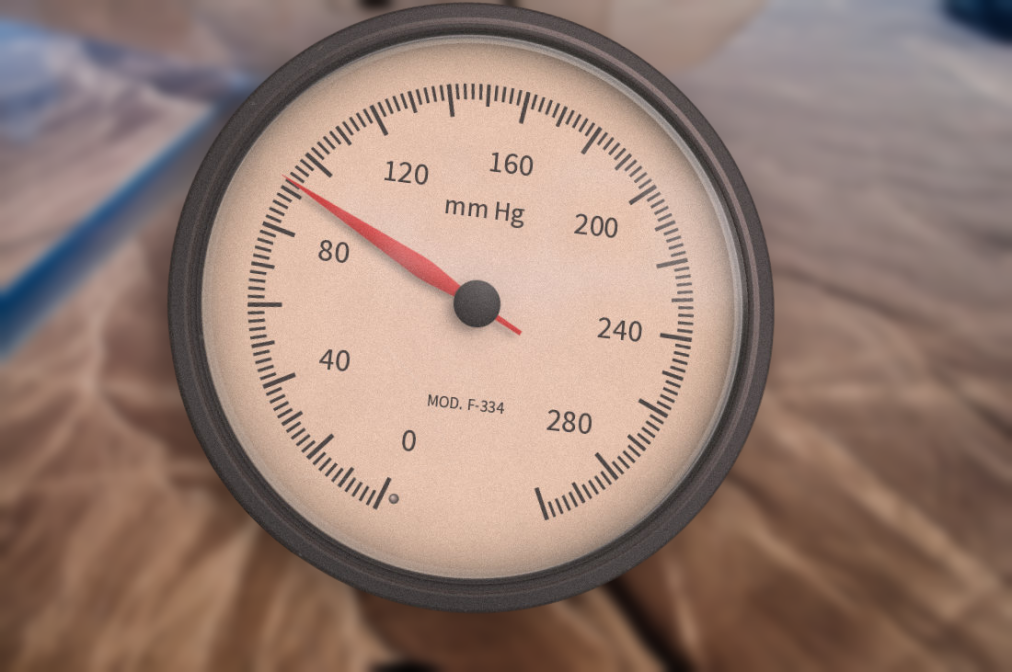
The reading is 92 mmHg
